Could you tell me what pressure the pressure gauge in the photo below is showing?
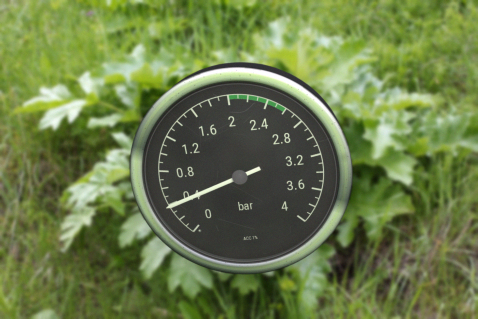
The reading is 0.4 bar
